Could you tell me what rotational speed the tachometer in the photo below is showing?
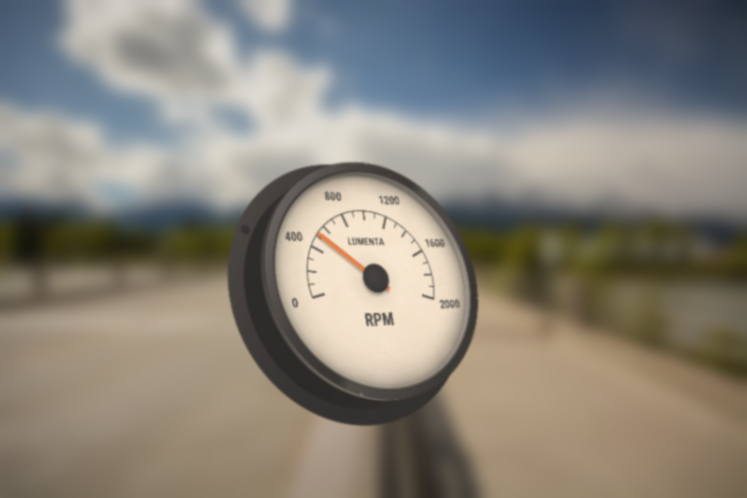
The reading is 500 rpm
